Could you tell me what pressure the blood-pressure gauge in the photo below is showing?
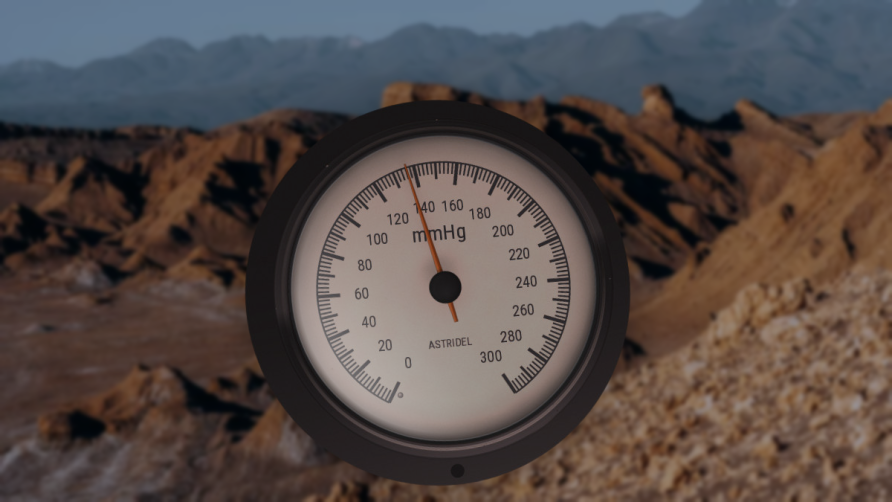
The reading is 136 mmHg
